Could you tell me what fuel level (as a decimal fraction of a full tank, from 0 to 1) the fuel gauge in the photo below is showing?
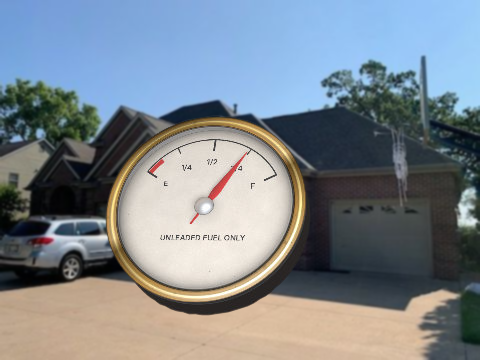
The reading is 0.75
